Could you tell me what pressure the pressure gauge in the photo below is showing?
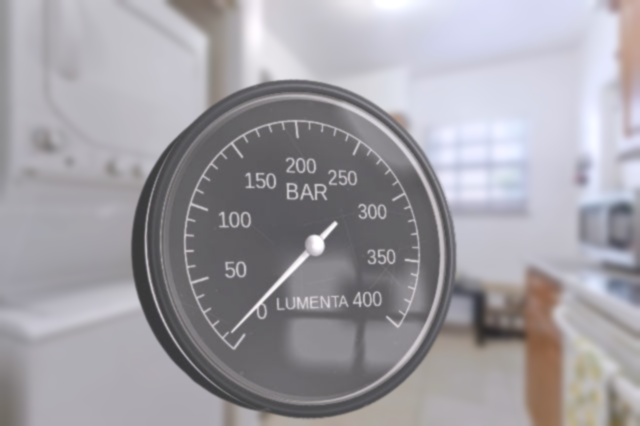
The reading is 10 bar
